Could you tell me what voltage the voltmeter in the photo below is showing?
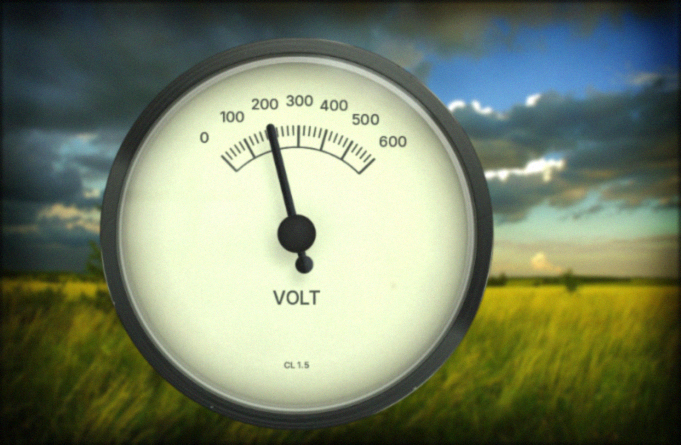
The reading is 200 V
